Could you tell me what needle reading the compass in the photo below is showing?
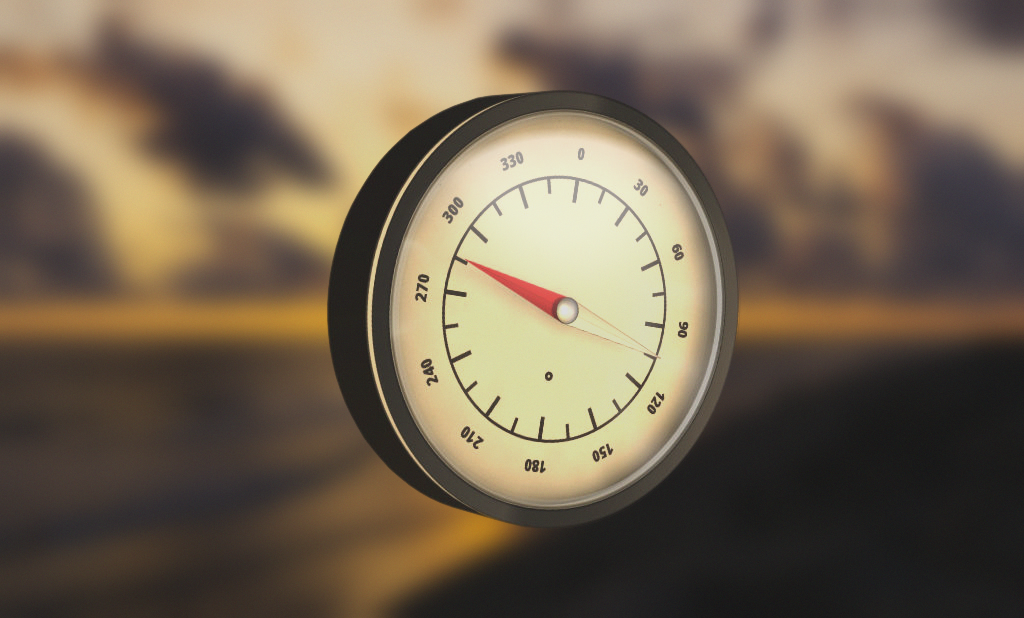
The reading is 285 °
